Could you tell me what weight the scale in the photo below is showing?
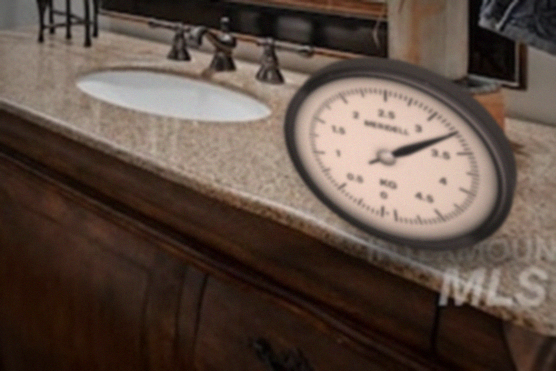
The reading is 3.25 kg
